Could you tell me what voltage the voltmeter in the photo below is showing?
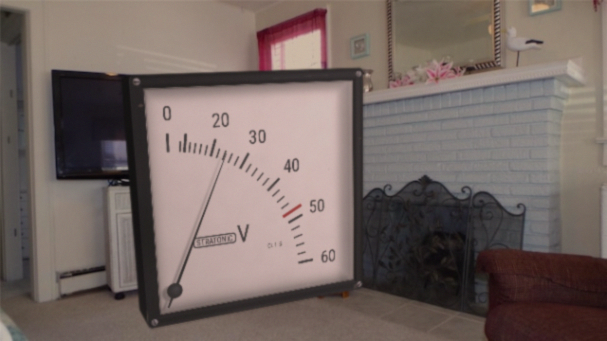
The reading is 24 V
